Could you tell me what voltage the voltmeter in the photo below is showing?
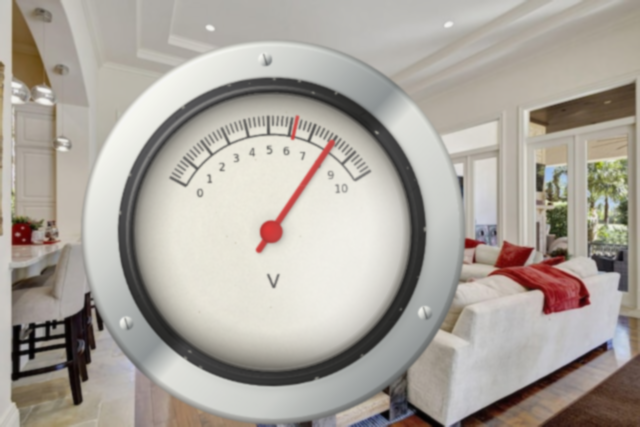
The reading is 8 V
